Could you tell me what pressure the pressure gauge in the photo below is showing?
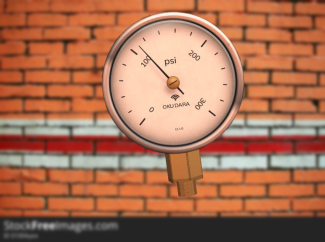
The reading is 110 psi
